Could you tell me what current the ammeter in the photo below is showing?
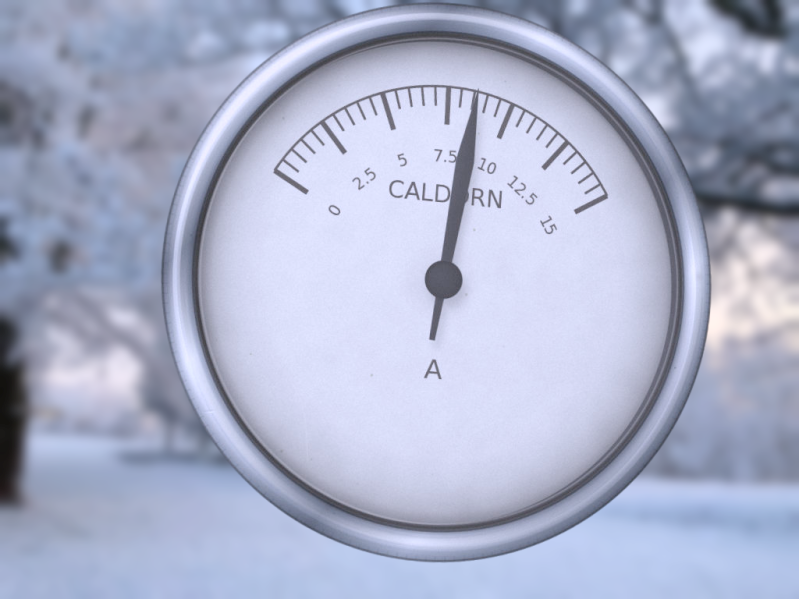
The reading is 8.5 A
